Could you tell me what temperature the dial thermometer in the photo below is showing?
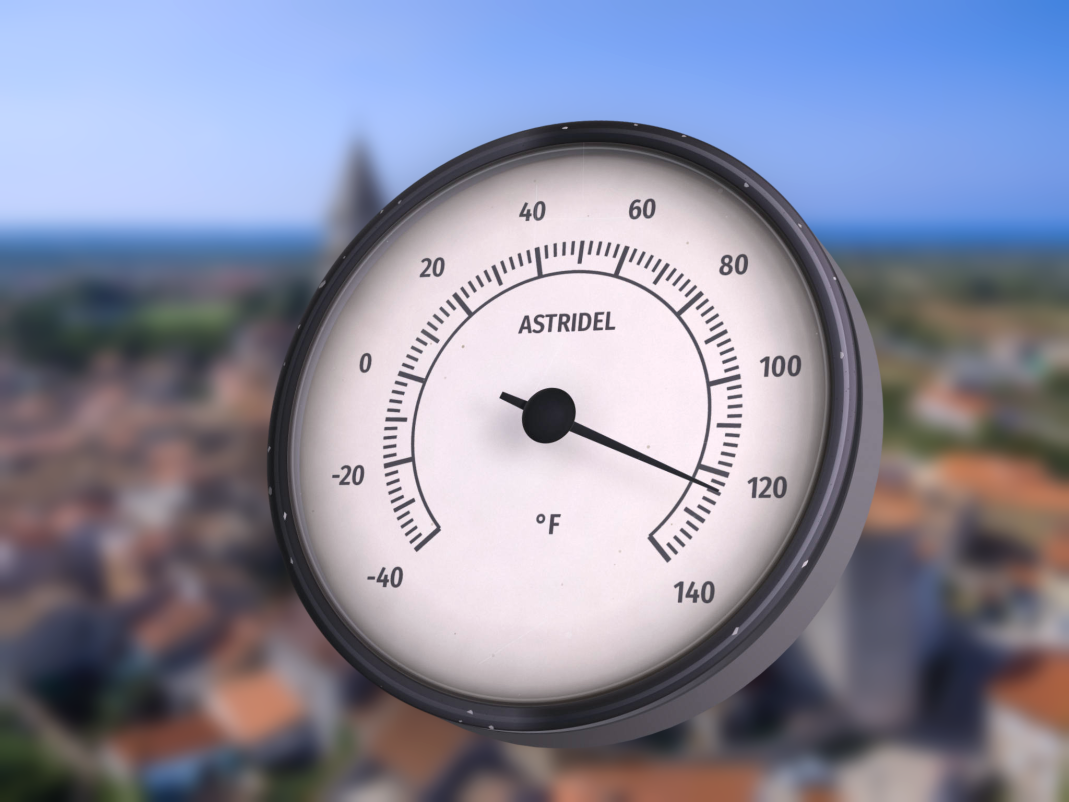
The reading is 124 °F
